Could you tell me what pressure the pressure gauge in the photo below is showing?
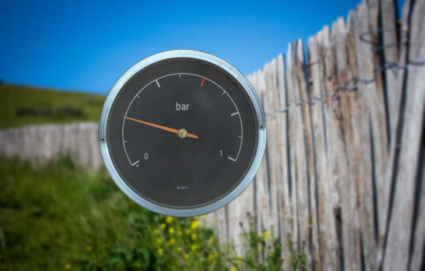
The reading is 0.2 bar
